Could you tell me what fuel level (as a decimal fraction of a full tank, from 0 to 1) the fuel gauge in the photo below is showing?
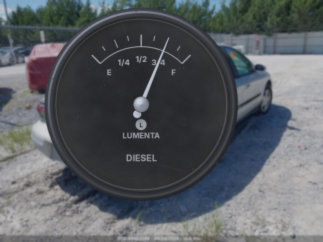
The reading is 0.75
